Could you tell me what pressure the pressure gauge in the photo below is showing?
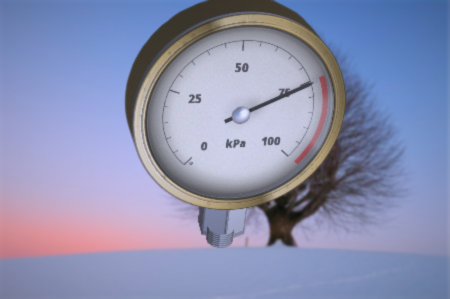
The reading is 75 kPa
